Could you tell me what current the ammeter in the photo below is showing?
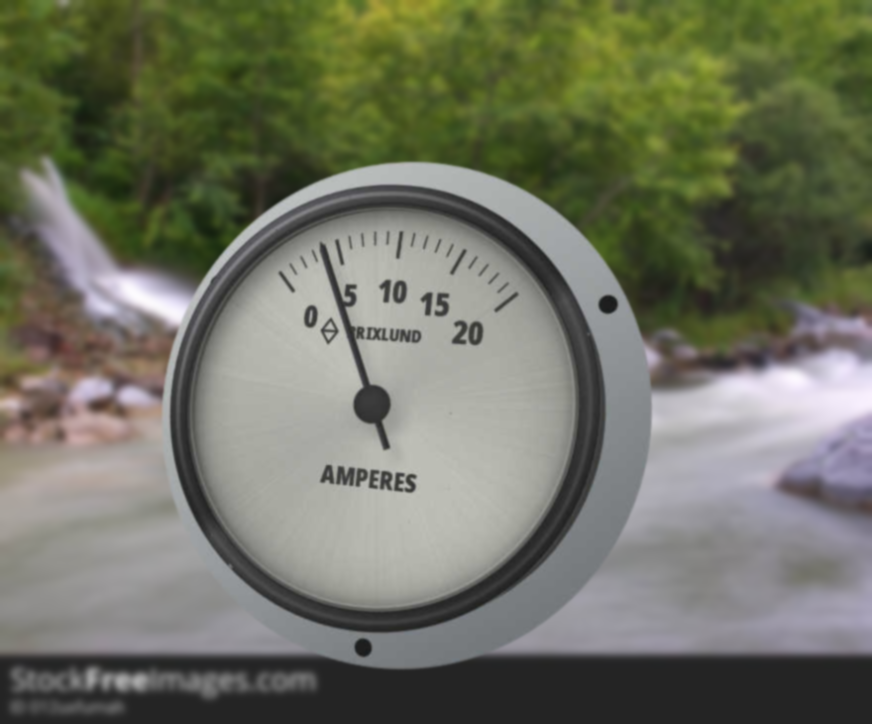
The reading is 4 A
